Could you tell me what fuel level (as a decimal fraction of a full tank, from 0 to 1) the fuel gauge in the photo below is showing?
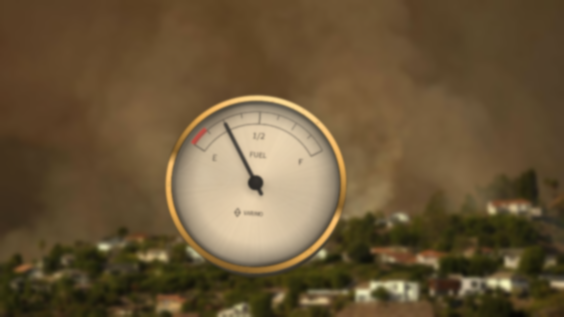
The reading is 0.25
